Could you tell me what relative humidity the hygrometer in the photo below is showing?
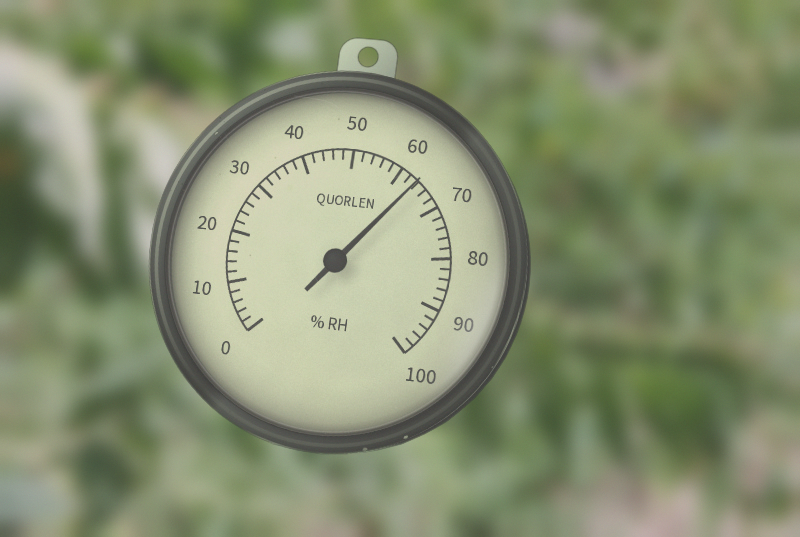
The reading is 64 %
